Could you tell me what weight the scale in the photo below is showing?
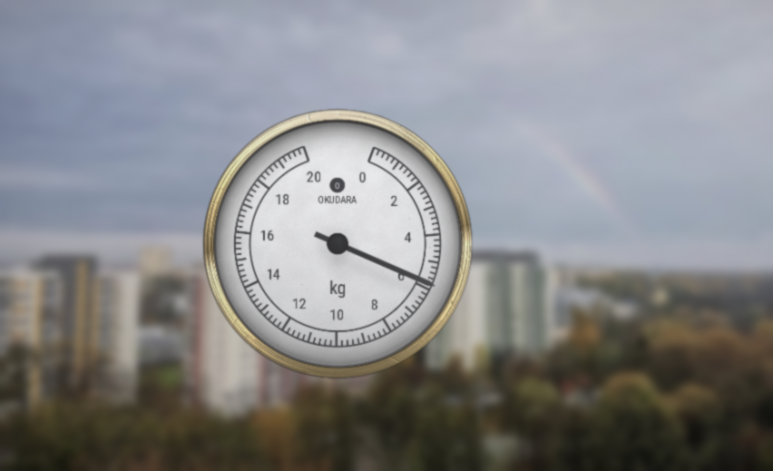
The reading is 5.8 kg
